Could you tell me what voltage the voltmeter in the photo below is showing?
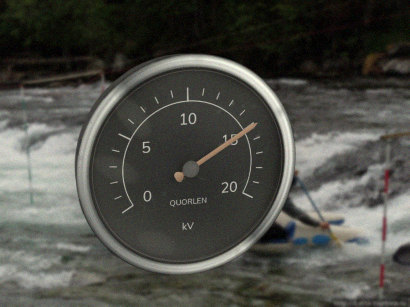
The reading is 15 kV
